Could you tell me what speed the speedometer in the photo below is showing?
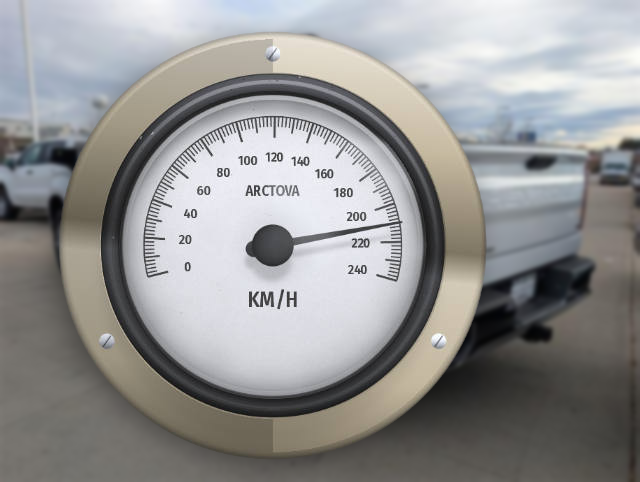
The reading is 210 km/h
